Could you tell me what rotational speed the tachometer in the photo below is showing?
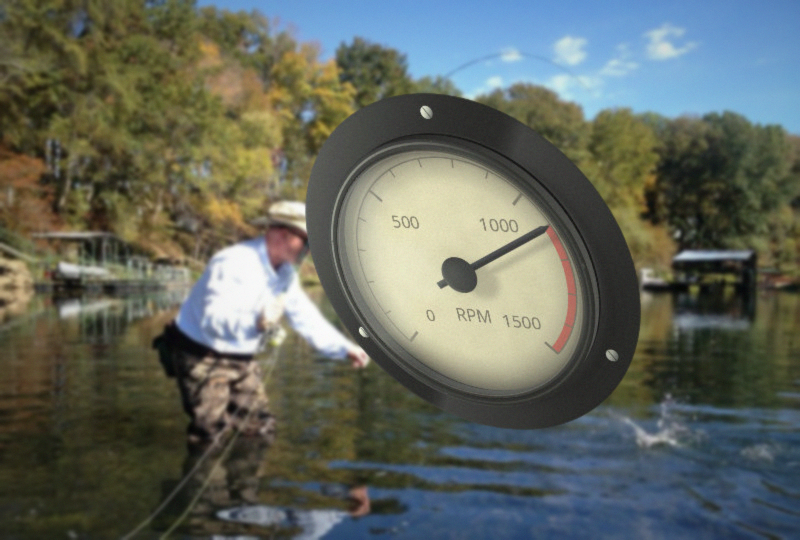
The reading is 1100 rpm
